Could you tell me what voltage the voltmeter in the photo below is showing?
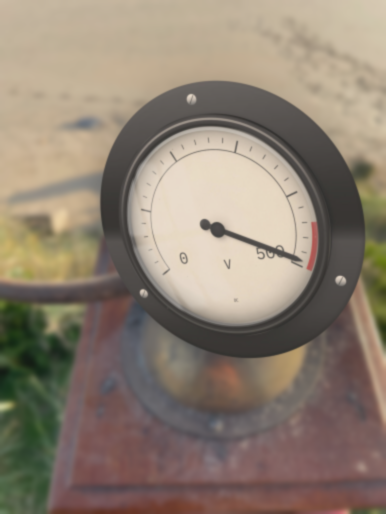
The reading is 490 V
